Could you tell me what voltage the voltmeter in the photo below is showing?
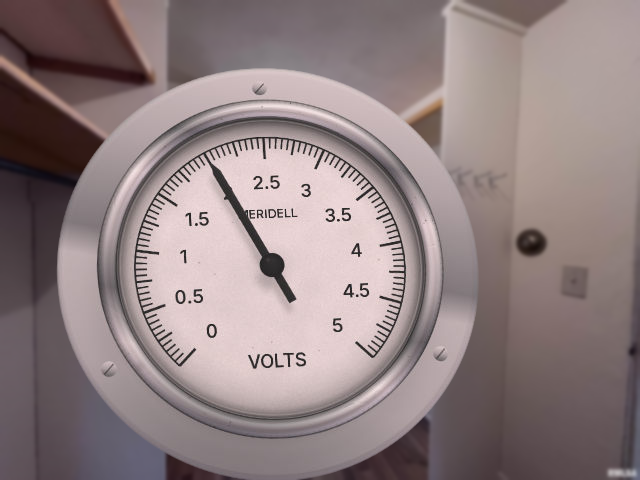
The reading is 2 V
